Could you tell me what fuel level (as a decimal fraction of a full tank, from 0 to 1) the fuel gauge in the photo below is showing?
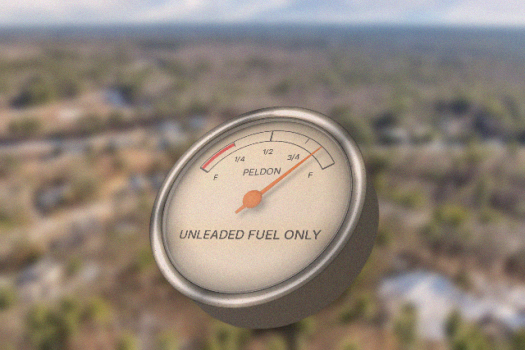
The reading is 0.875
